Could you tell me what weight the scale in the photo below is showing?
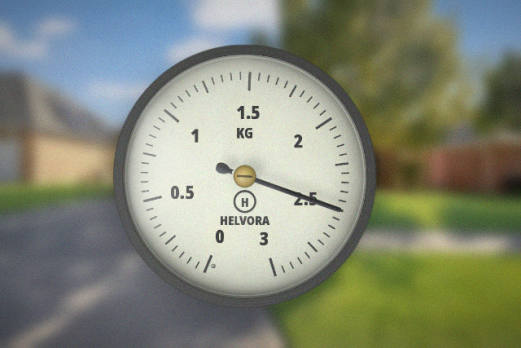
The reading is 2.5 kg
